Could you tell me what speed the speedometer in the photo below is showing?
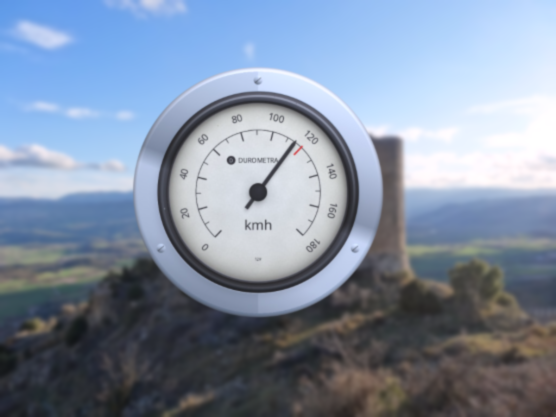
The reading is 115 km/h
